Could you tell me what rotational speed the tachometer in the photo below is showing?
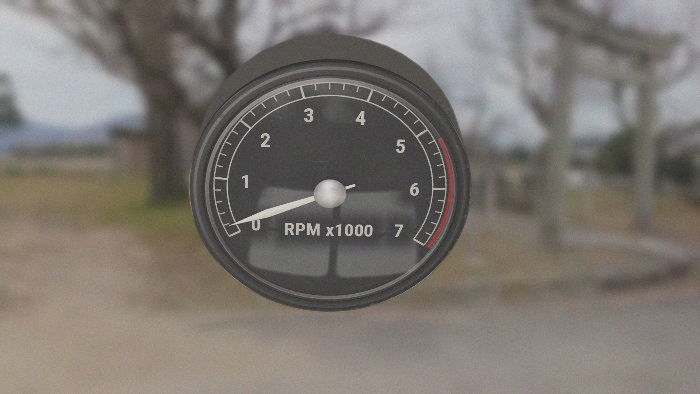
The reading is 200 rpm
